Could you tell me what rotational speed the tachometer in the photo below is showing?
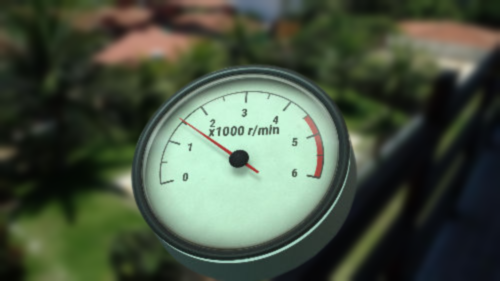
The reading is 1500 rpm
